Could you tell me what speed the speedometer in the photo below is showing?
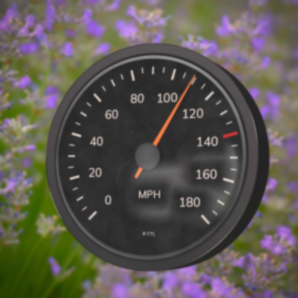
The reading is 110 mph
